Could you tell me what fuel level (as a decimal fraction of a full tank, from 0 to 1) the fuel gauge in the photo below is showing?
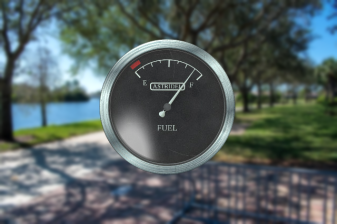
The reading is 0.875
